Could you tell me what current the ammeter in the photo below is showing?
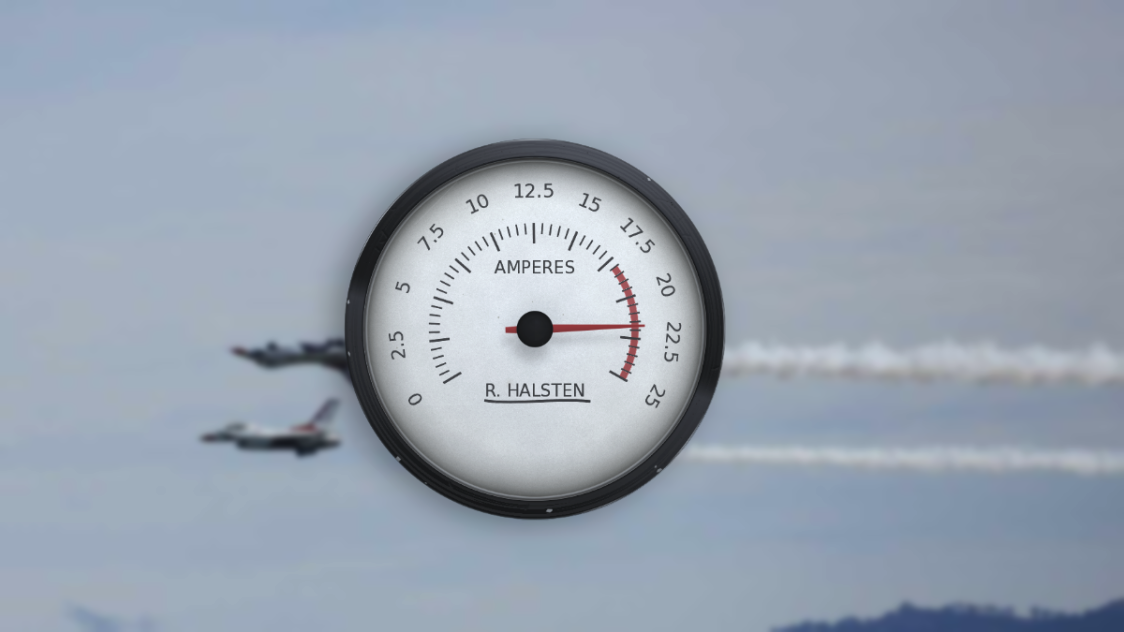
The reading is 21.75 A
